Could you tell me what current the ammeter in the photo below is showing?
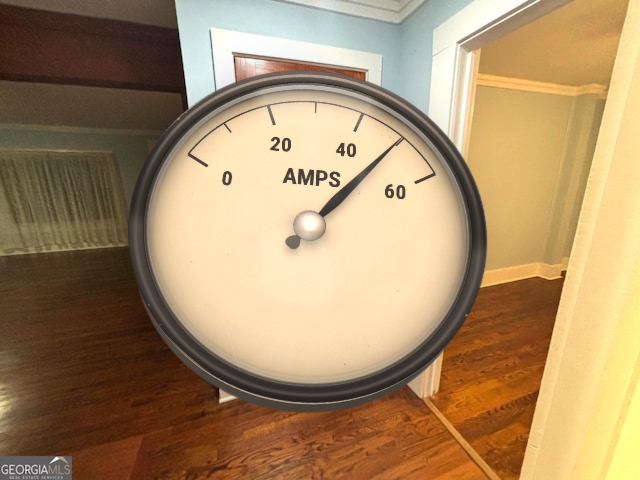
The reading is 50 A
